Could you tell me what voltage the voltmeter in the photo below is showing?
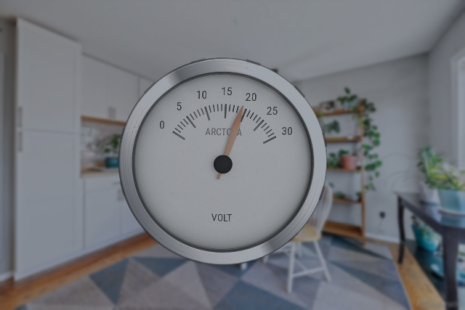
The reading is 19 V
